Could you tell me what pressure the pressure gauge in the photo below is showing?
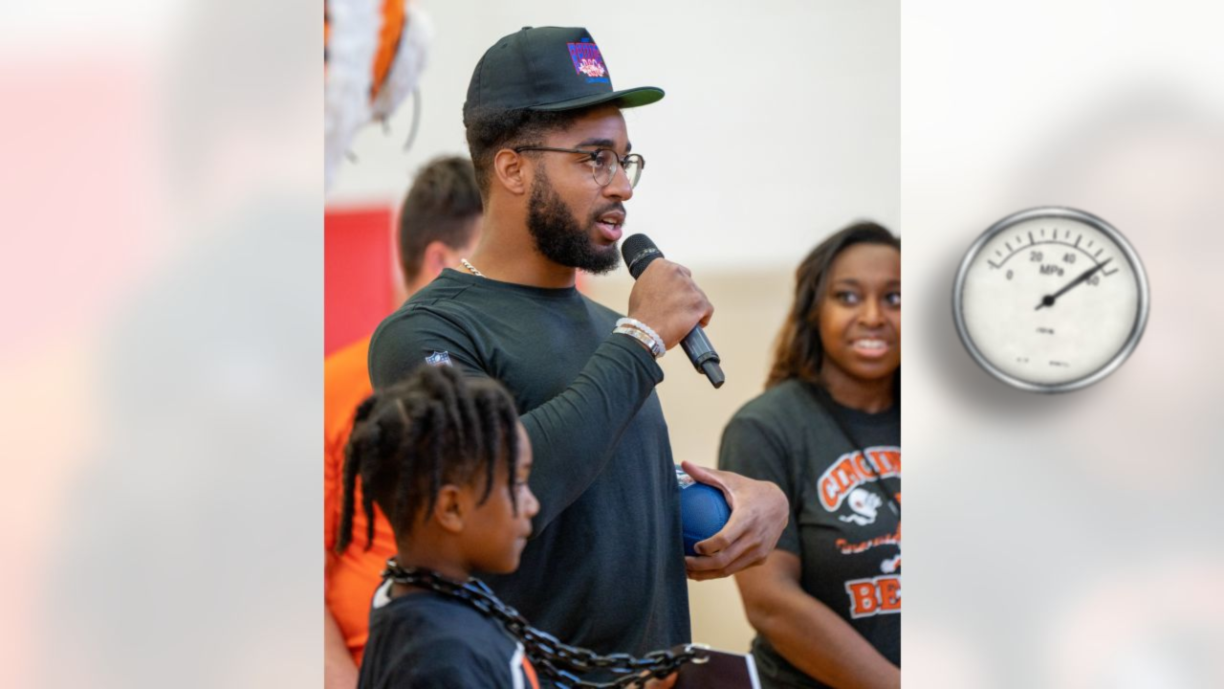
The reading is 55 MPa
